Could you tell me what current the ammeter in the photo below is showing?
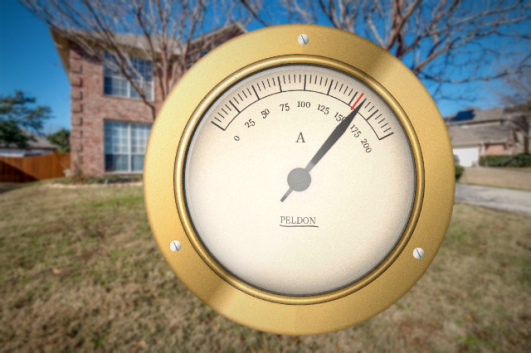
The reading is 160 A
